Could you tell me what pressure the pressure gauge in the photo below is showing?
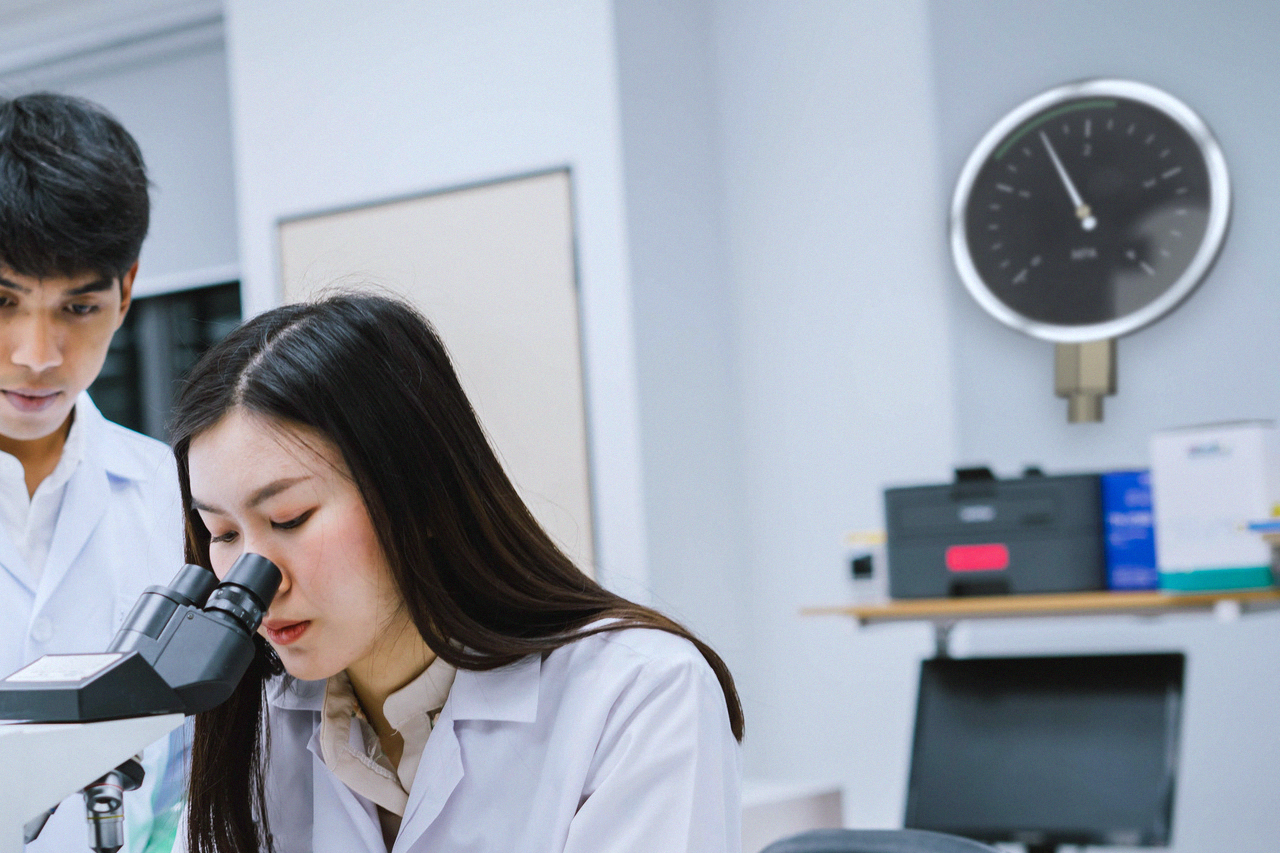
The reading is 1.6 MPa
